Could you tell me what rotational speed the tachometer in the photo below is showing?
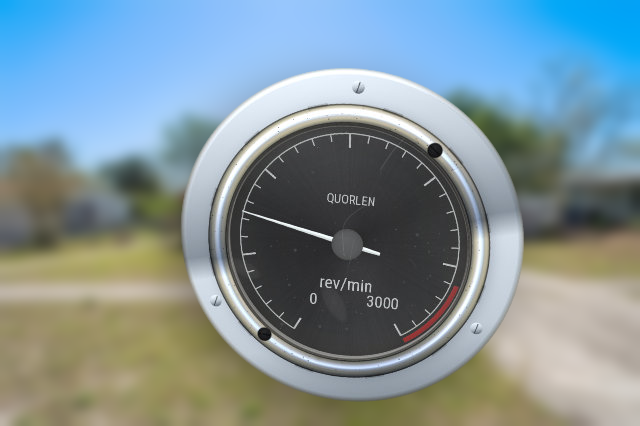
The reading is 750 rpm
